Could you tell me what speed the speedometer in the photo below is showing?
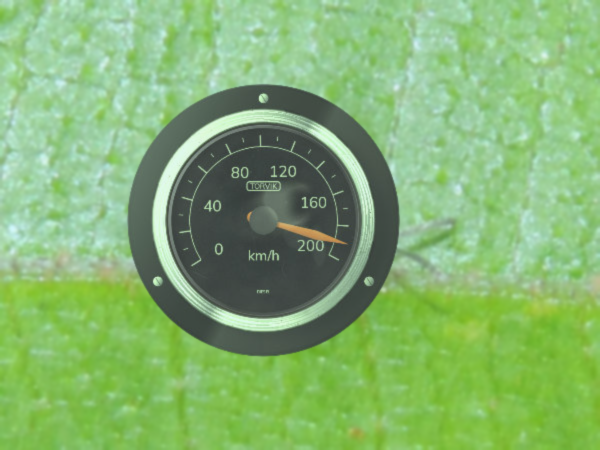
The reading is 190 km/h
